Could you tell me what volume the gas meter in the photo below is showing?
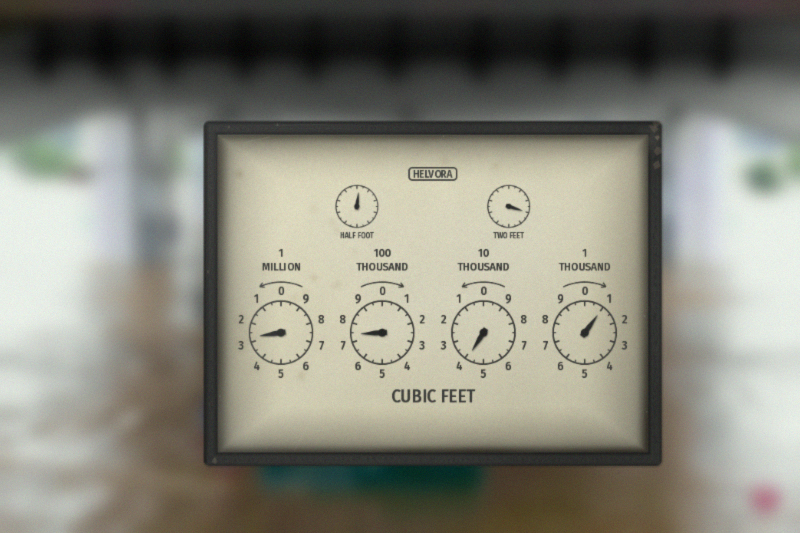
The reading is 274100 ft³
